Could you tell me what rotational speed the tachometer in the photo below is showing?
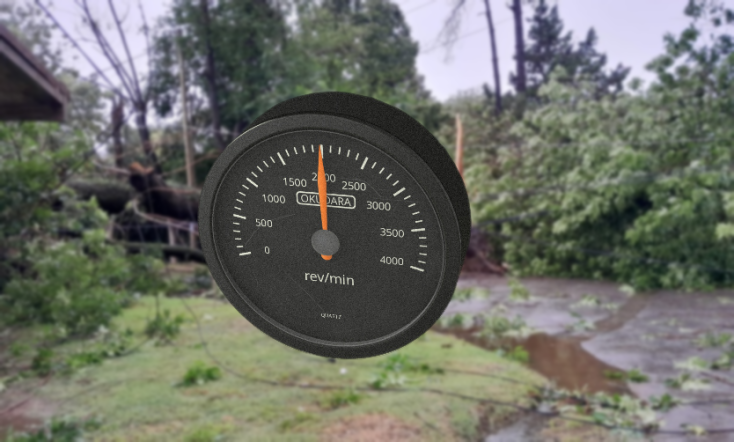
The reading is 2000 rpm
